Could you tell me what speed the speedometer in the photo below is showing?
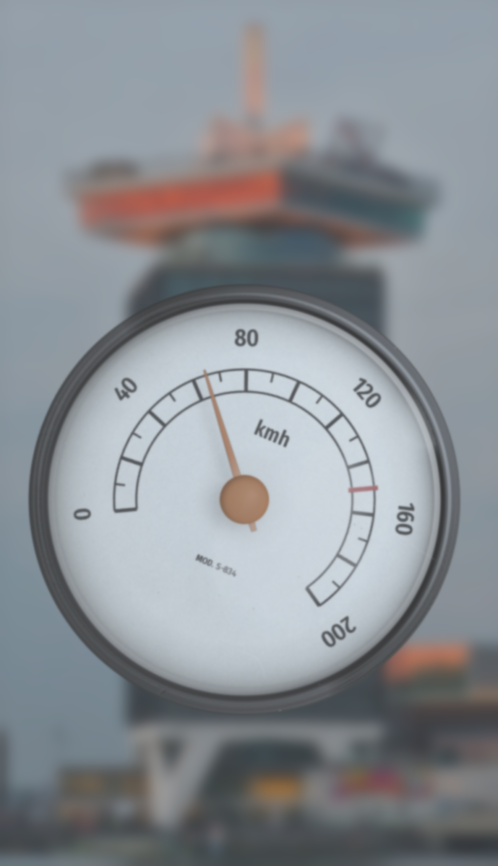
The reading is 65 km/h
